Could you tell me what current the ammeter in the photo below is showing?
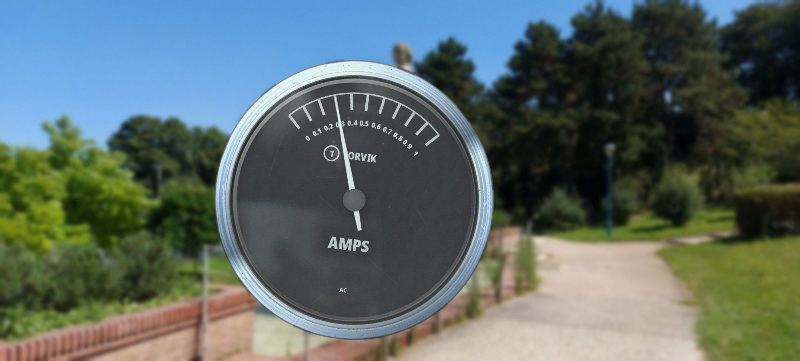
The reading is 0.3 A
